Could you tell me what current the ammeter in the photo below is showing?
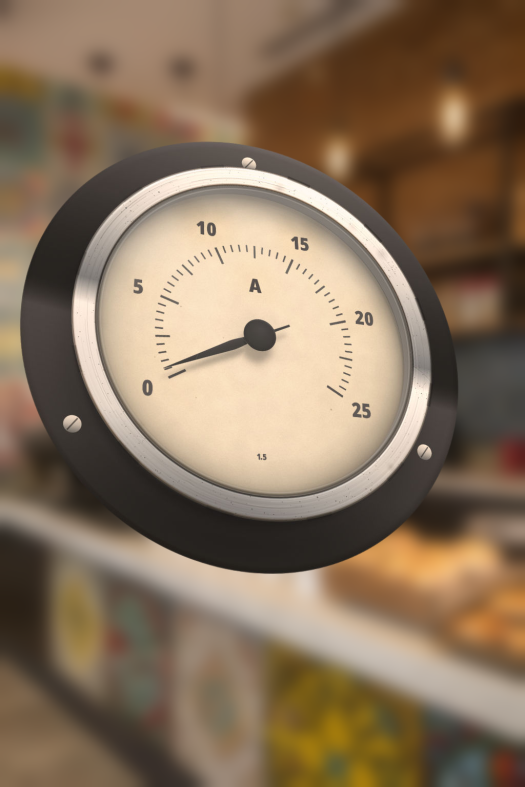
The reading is 0.5 A
